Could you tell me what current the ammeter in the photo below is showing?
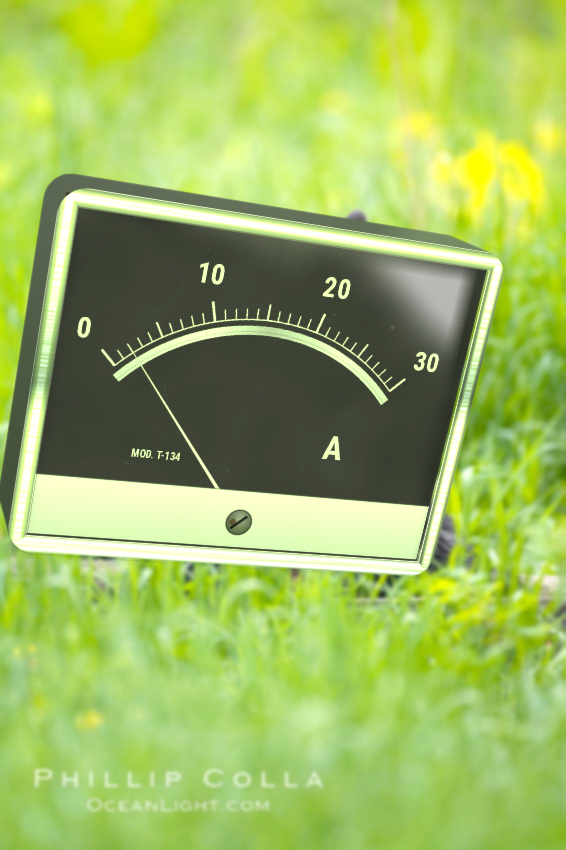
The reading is 2 A
